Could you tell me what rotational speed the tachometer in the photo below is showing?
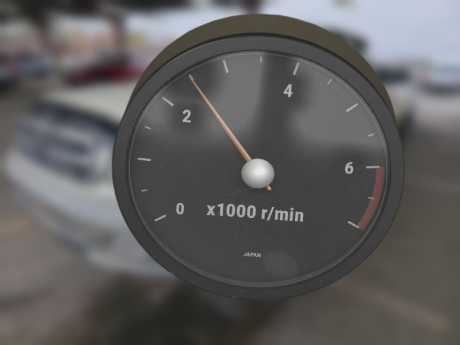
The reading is 2500 rpm
